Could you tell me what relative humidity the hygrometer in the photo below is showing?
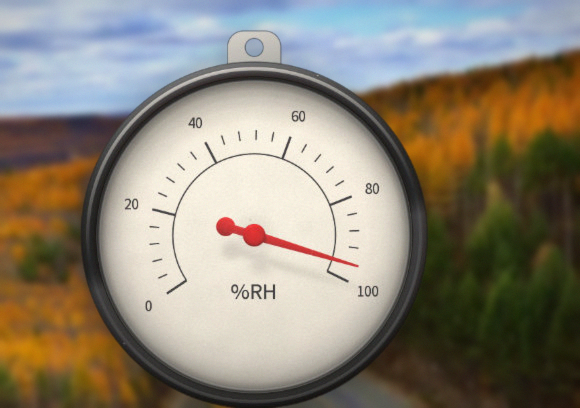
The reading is 96 %
